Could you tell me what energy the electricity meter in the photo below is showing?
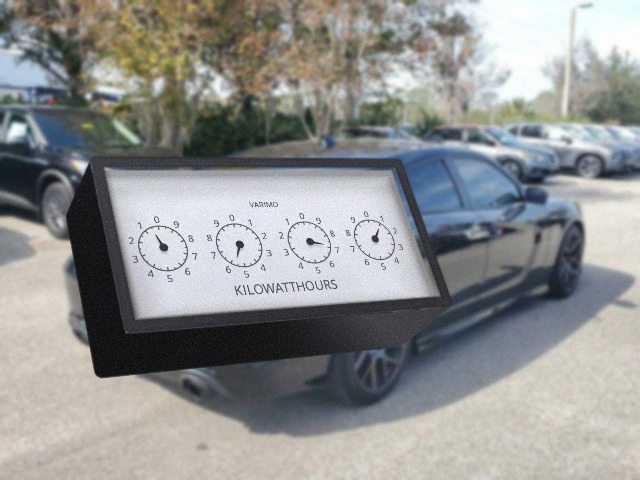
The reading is 571 kWh
